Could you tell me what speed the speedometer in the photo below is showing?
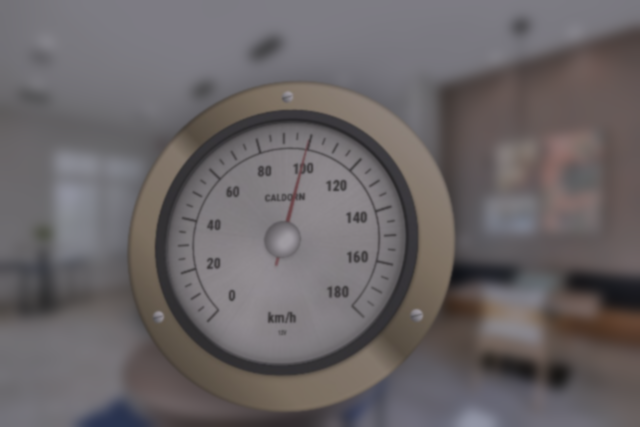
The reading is 100 km/h
